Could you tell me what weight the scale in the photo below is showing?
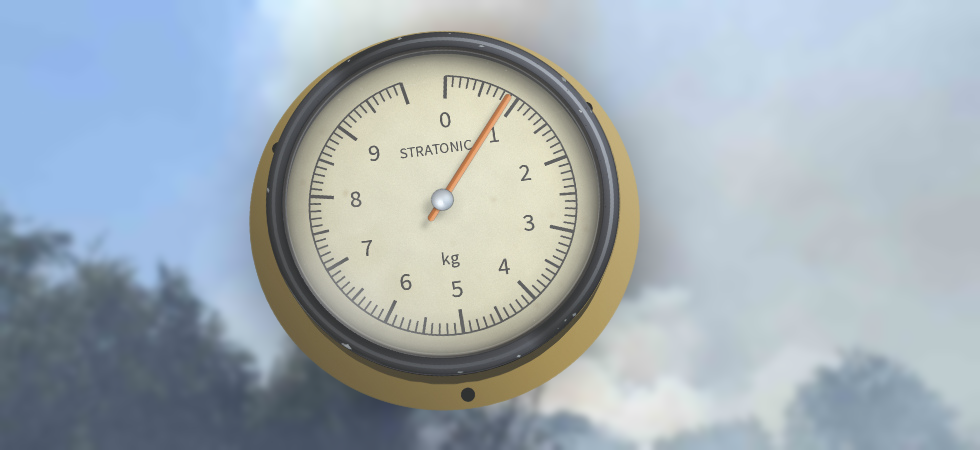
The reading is 0.9 kg
